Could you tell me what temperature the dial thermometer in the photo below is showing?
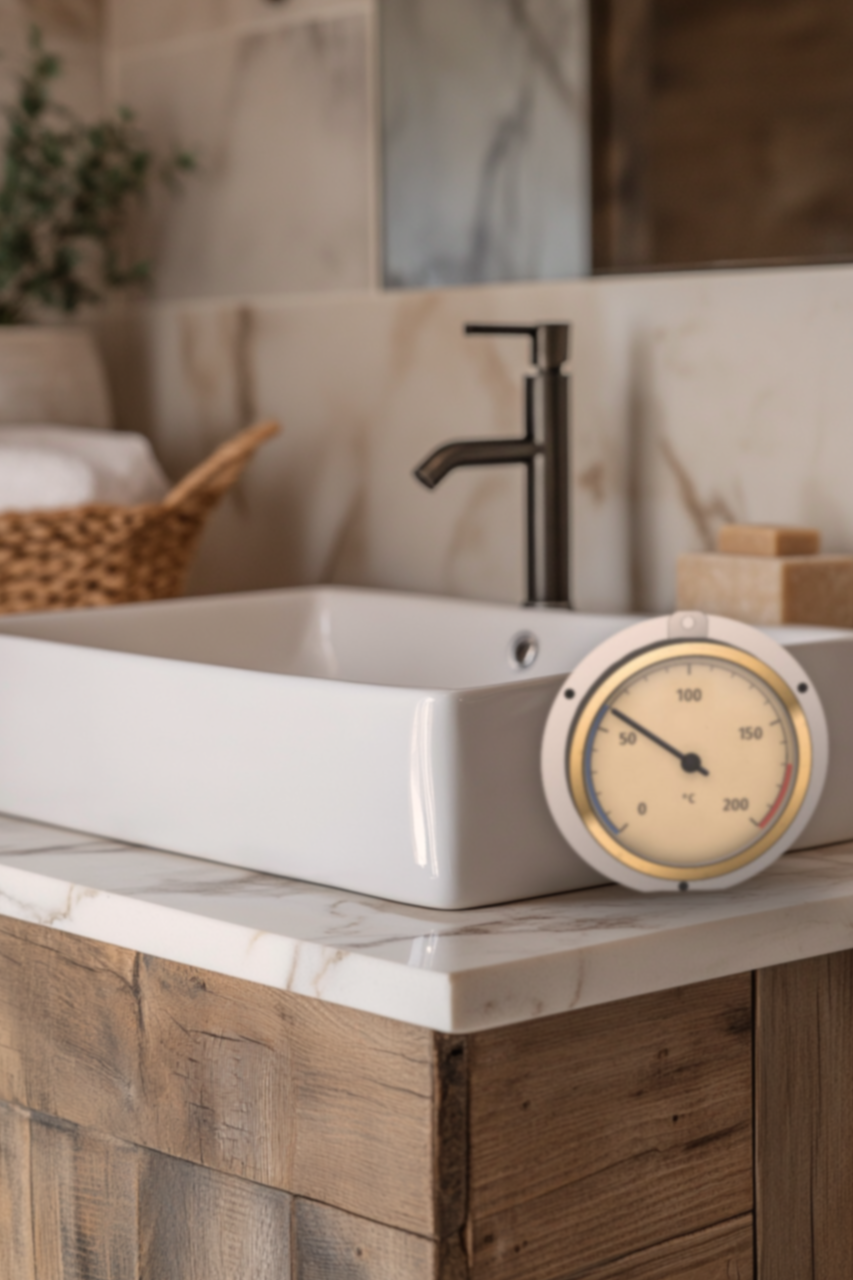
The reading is 60 °C
